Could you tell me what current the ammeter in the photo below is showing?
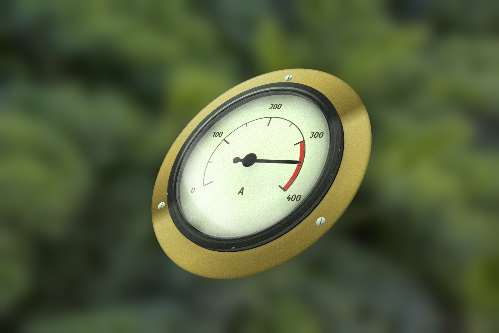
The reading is 350 A
